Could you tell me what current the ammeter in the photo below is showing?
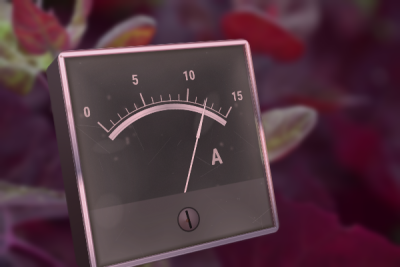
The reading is 12 A
